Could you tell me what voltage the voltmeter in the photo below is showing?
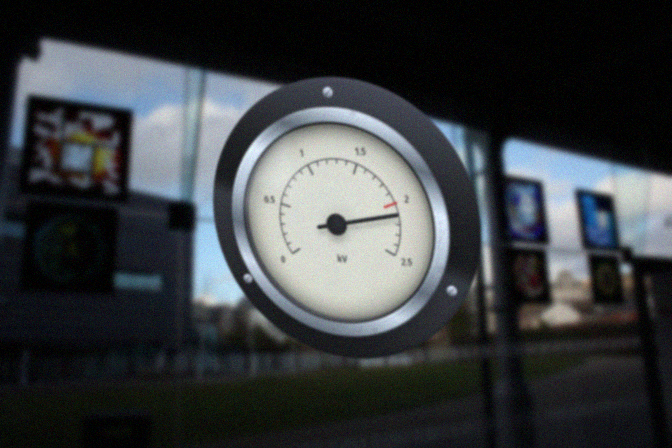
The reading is 2.1 kV
